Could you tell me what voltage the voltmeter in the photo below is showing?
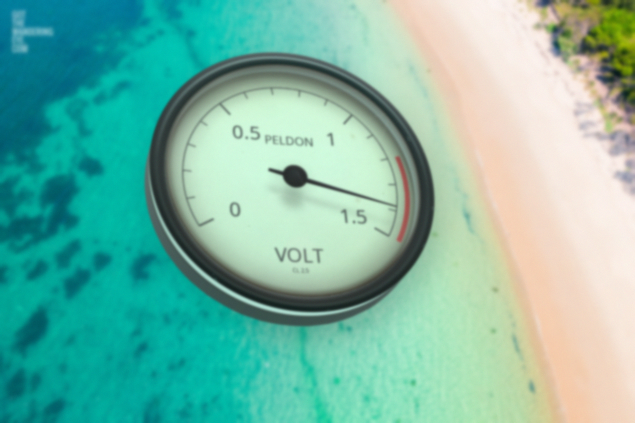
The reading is 1.4 V
